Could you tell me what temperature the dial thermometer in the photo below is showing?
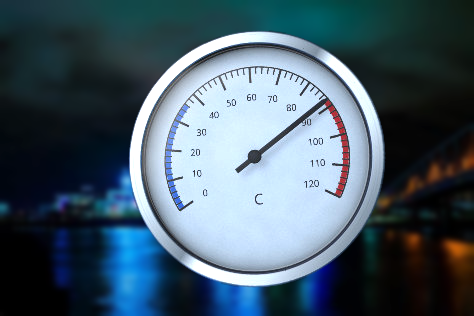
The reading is 88 °C
